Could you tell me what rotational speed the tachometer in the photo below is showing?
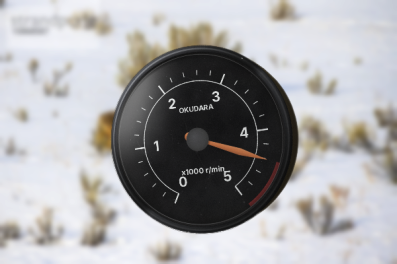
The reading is 4400 rpm
